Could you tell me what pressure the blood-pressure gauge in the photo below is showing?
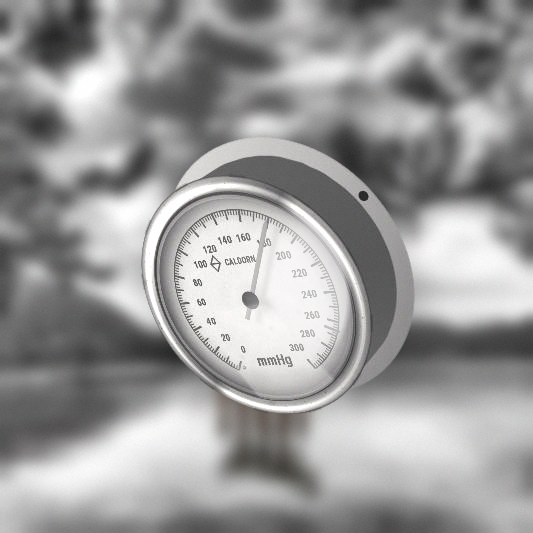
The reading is 180 mmHg
